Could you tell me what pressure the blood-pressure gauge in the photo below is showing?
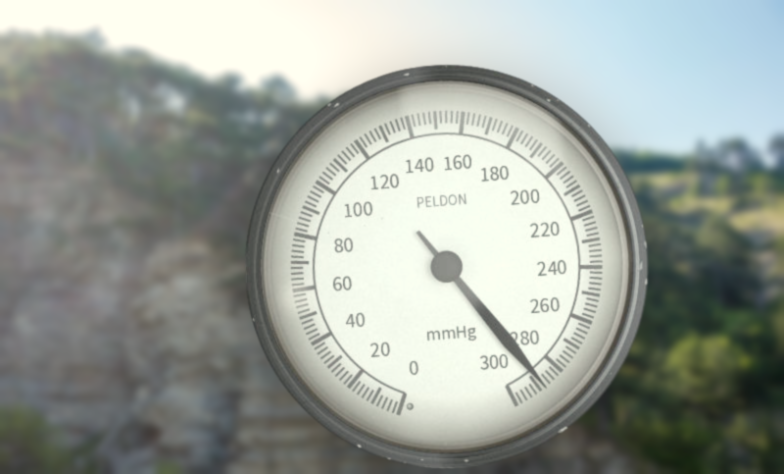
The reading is 288 mmHg
